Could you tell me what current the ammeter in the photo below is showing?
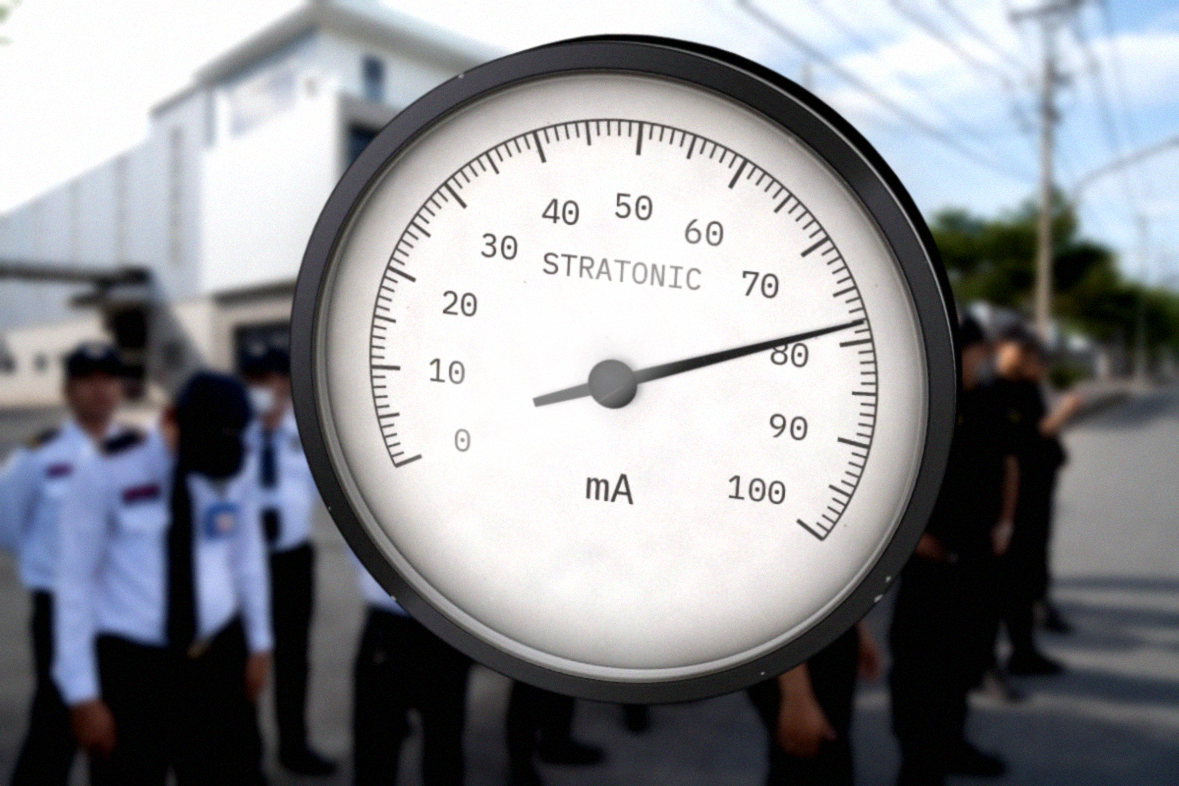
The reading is 78 mA
